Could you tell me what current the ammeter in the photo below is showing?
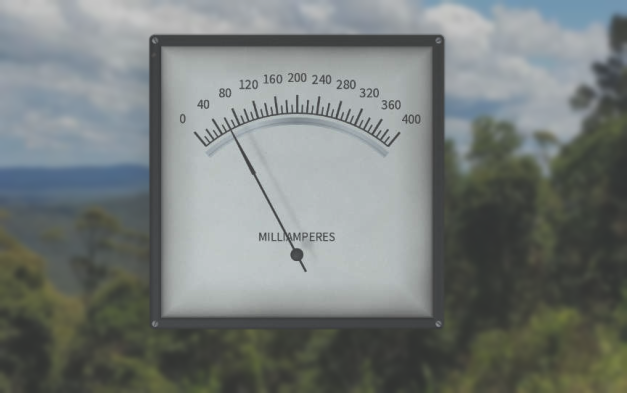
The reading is 60 mA
